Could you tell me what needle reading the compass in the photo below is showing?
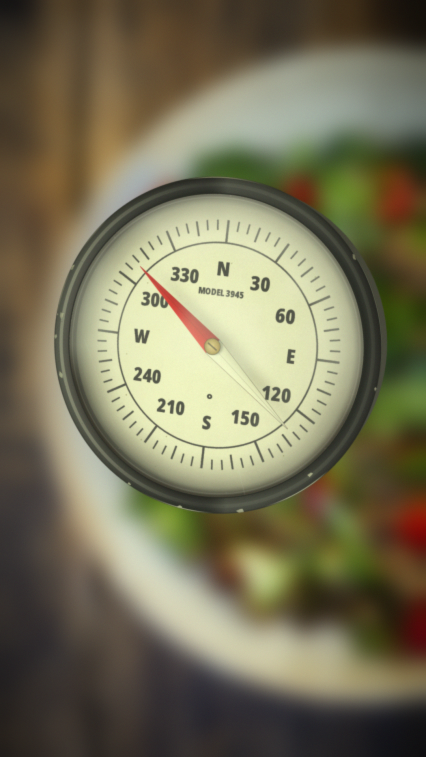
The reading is 310 °
